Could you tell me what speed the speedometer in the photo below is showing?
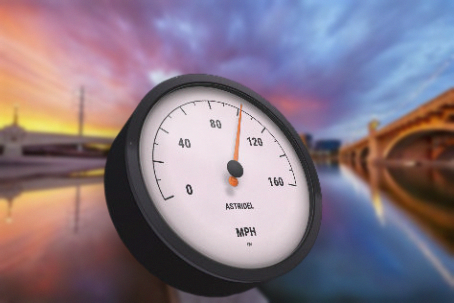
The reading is 100 mph
